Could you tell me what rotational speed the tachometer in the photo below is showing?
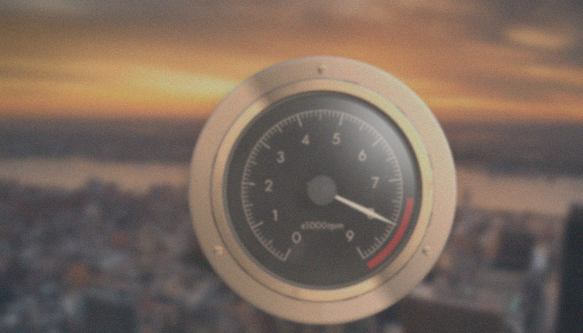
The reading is 8000 rpm
